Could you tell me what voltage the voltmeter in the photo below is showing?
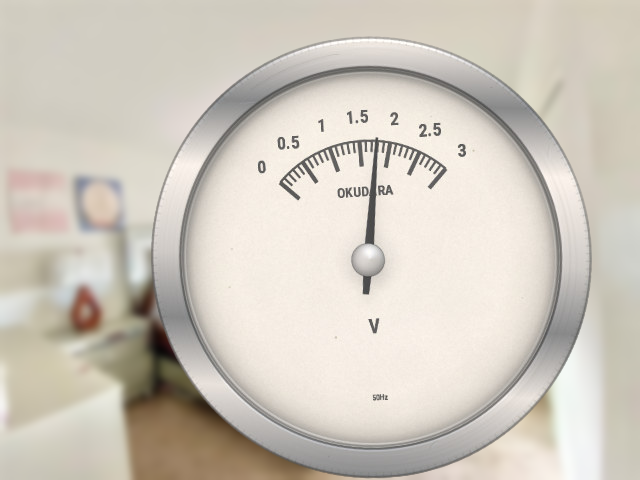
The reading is 1.8 V
